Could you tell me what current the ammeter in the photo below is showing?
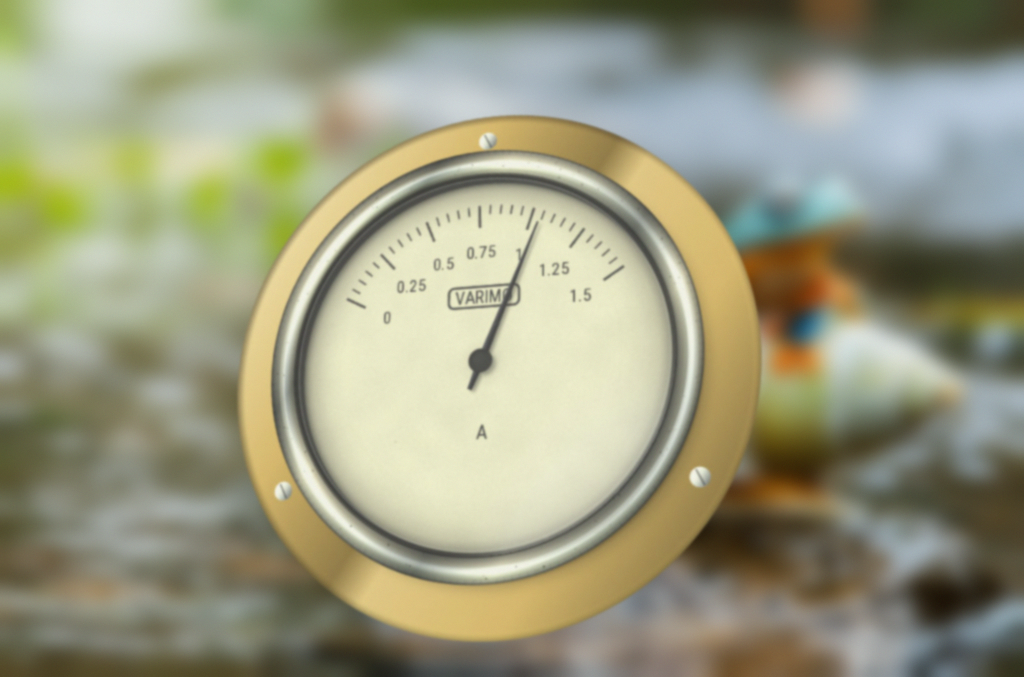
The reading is 1.05 A
